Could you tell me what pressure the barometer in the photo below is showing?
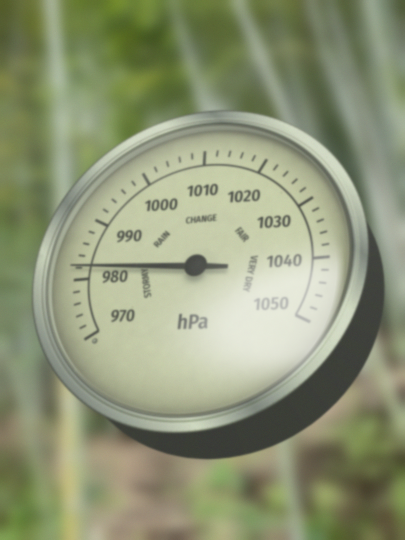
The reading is 982 hPa
